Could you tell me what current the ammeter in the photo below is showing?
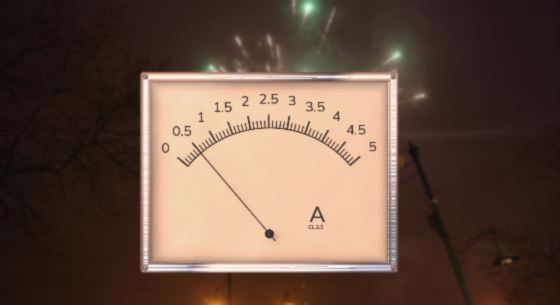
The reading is 0.5 A
